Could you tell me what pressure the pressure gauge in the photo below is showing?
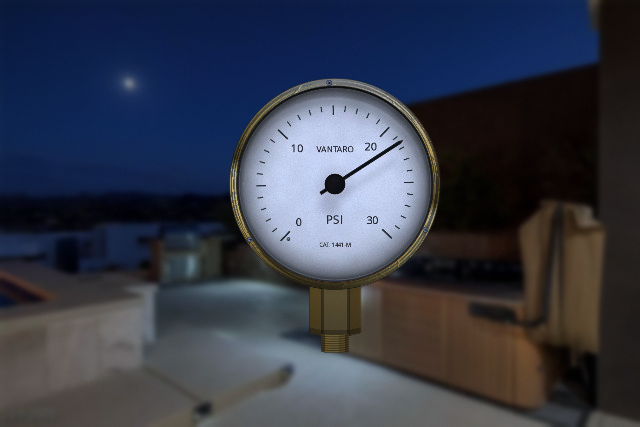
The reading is 21.5 psi
